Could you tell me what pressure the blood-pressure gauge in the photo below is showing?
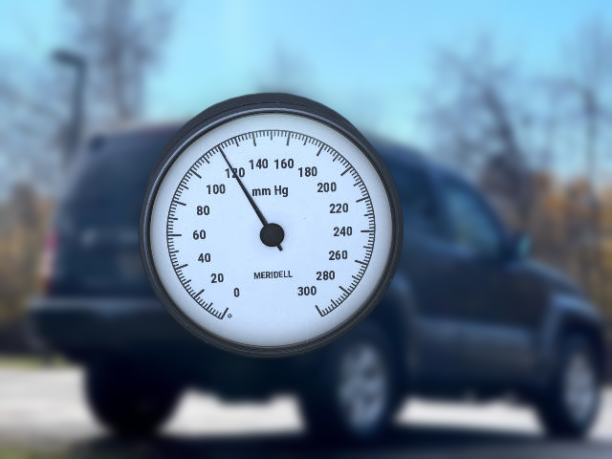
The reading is 120 mmHg
